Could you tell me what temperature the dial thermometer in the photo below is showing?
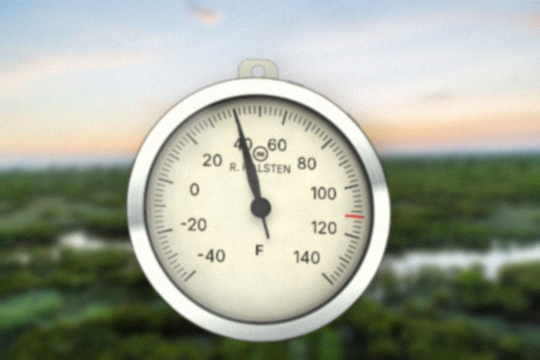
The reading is 40 °F
